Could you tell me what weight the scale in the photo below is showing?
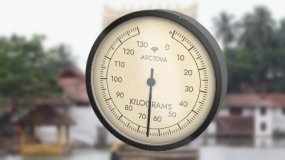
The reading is 65 kg
